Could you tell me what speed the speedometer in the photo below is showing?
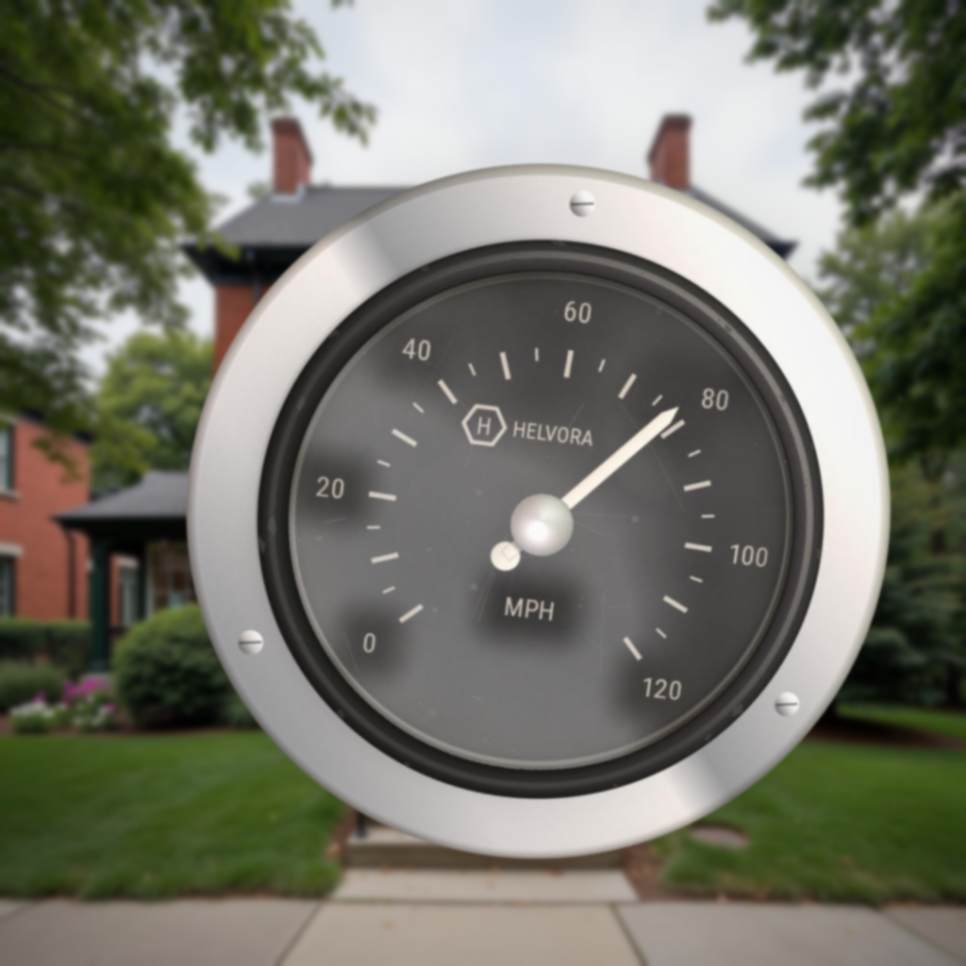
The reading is 77.5 mph
